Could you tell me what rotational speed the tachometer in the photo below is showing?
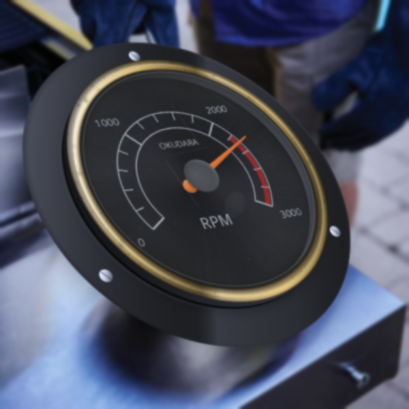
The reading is 2300 rpm
